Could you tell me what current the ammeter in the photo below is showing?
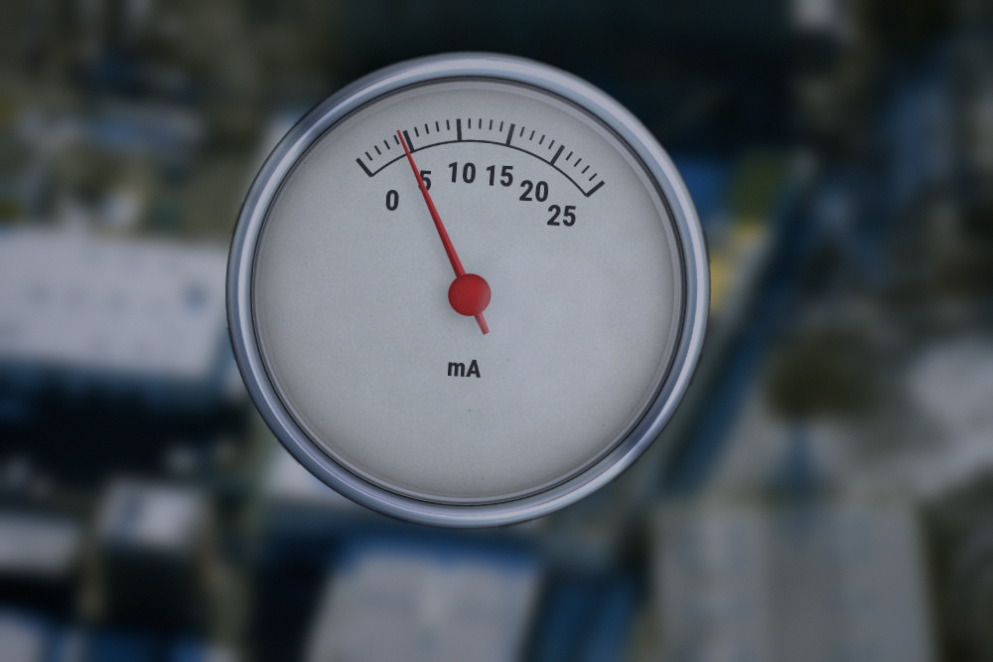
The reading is 4.5 mA
